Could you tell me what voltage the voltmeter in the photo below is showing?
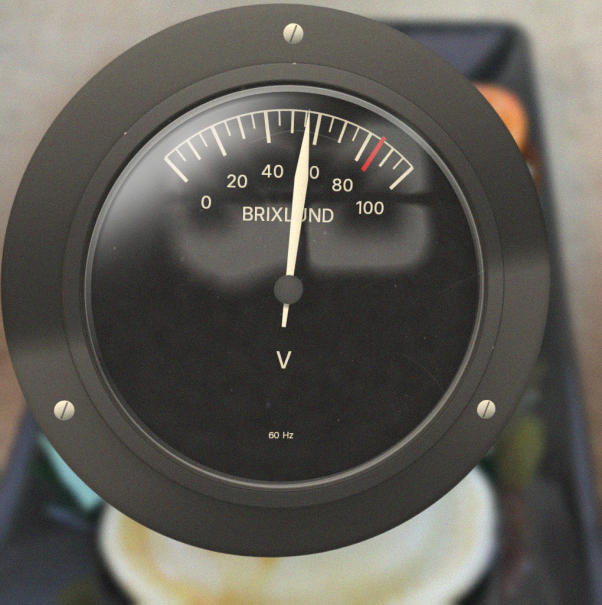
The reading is 55 V
